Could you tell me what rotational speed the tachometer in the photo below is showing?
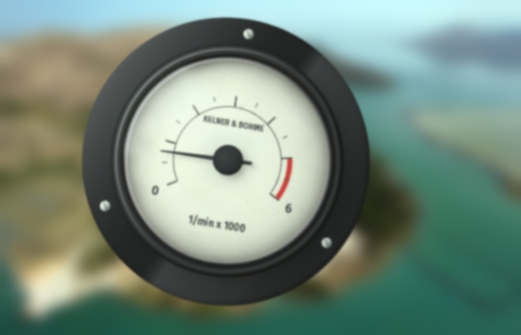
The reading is 750 rpm
